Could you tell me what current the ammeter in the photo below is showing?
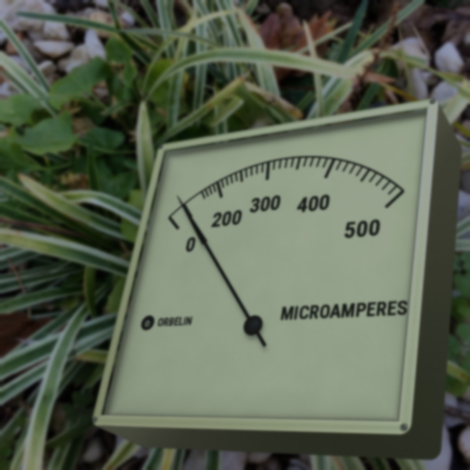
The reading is 100 µA
